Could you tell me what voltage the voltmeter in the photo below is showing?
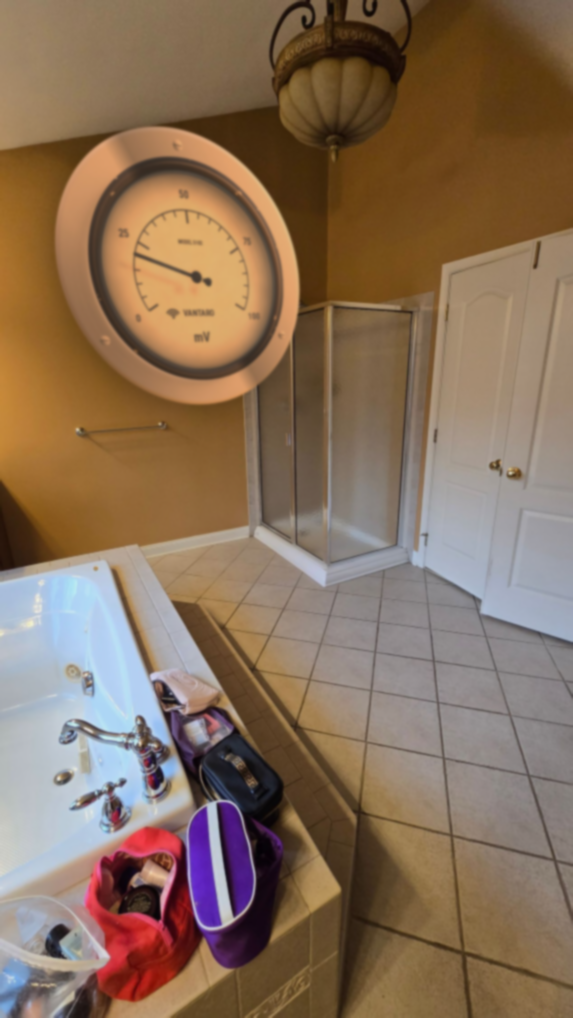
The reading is 20 mV
